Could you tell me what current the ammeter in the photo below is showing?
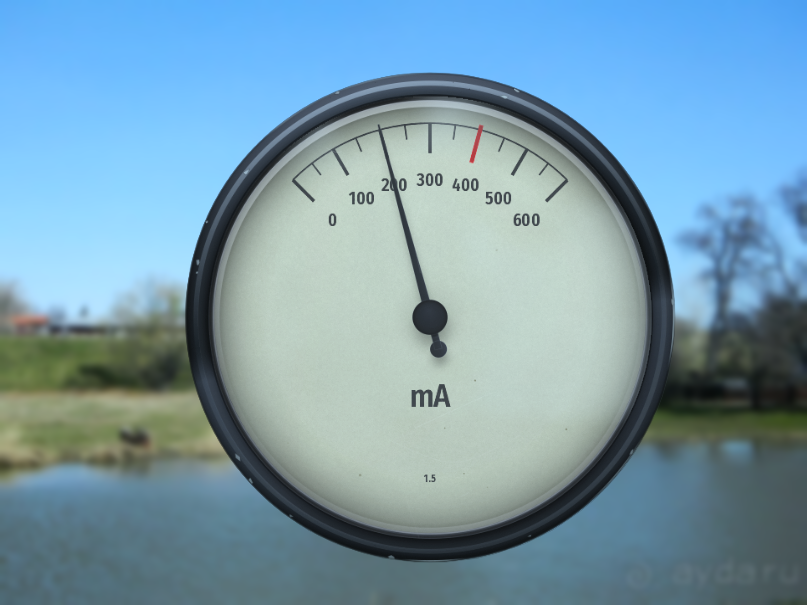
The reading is 200 mA
